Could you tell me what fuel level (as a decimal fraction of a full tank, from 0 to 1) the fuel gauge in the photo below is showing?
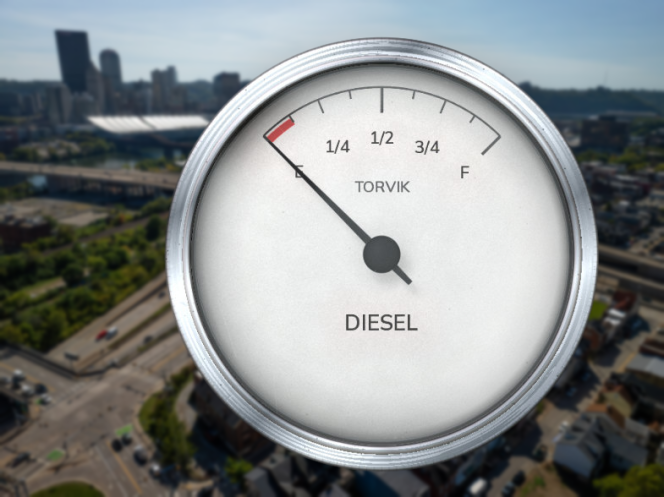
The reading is 0
